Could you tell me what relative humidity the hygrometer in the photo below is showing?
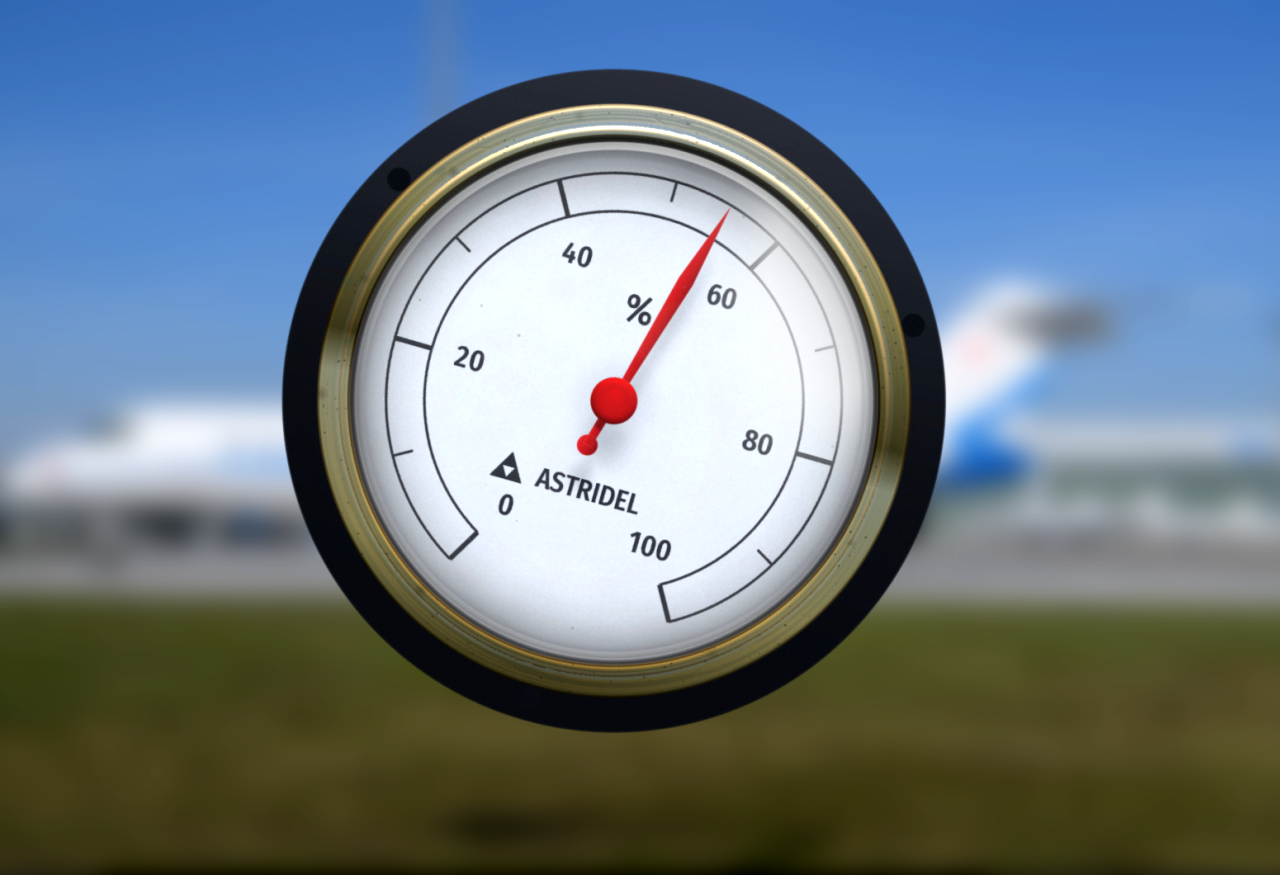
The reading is 55 %
